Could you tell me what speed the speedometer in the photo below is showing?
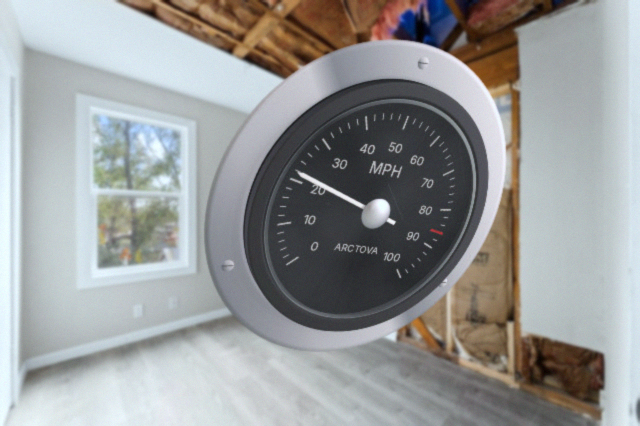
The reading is 22 mph
